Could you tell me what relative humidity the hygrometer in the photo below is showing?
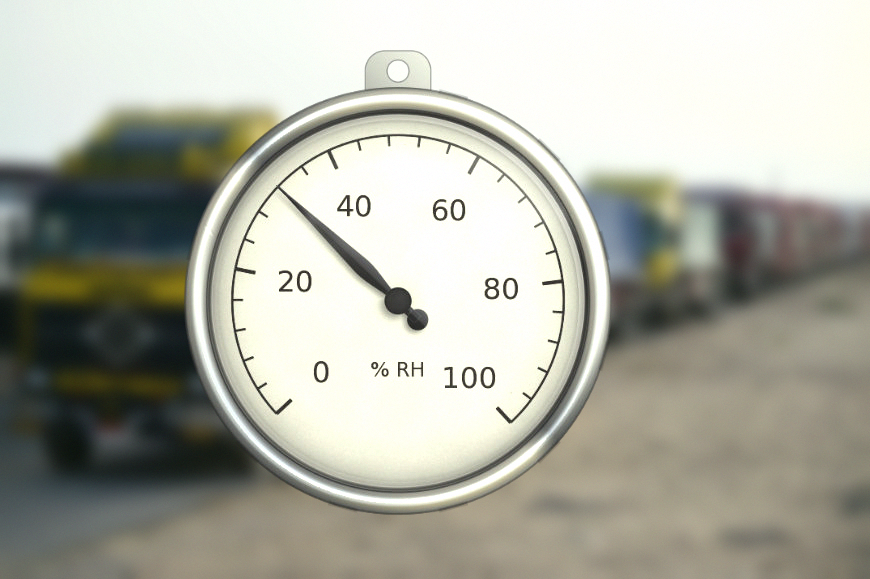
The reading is 32 %
